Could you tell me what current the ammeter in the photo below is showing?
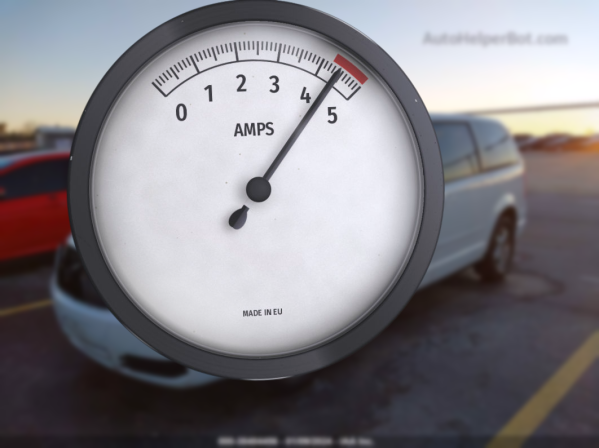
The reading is 4.4 A
